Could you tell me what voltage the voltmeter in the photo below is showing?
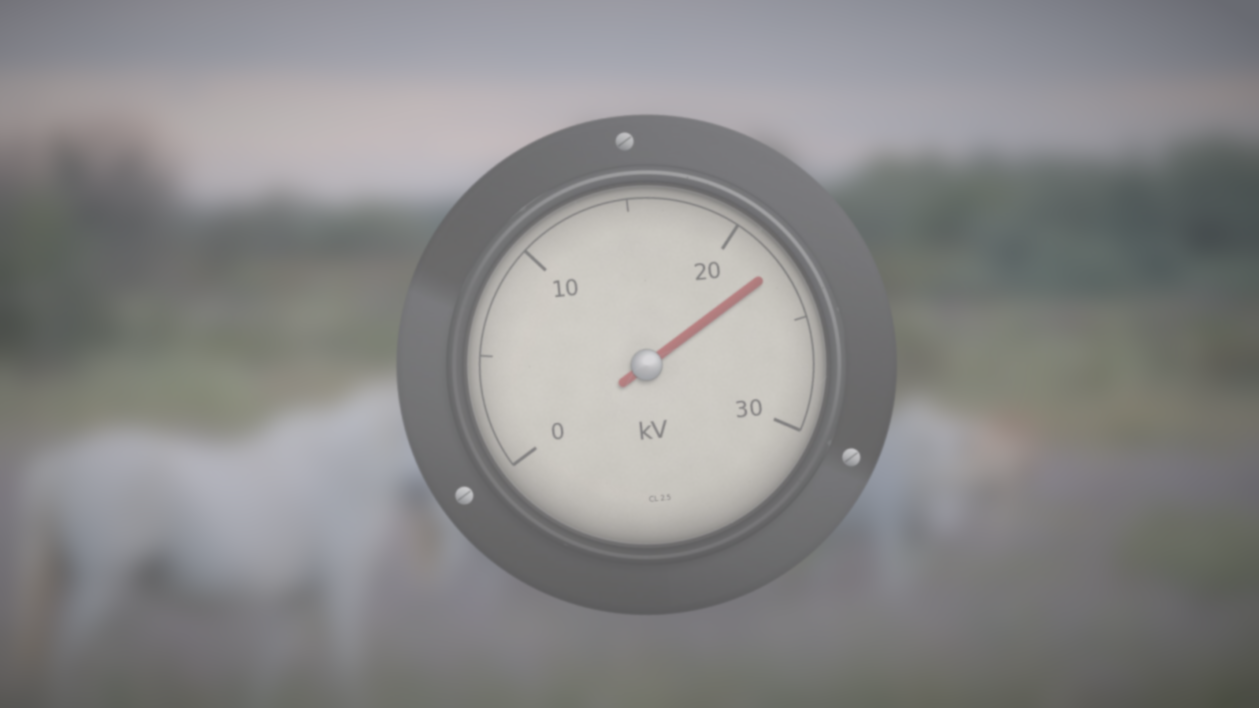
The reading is 22.5 kV
